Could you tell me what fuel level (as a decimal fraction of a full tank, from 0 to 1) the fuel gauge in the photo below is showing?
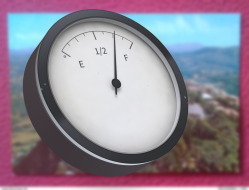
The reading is 0.75
